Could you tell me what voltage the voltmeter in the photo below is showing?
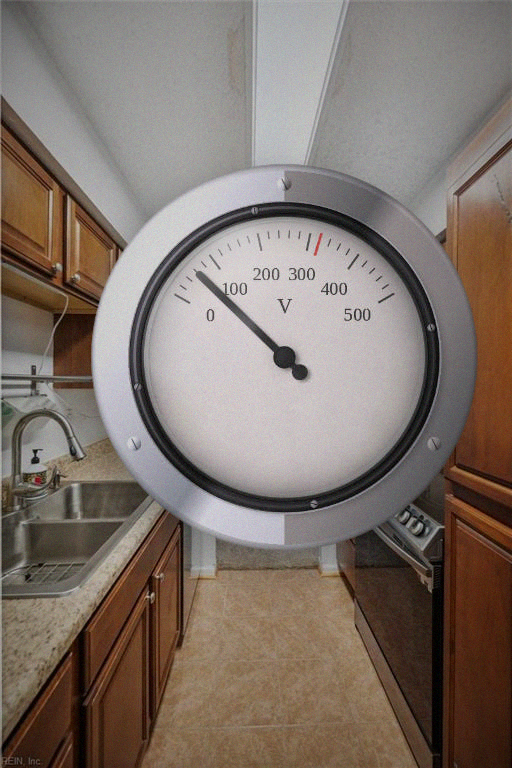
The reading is 60 V
